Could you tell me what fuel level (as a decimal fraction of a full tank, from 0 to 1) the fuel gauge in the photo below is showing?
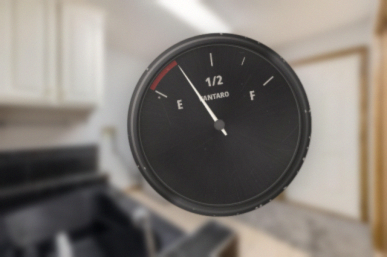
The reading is 0.25
